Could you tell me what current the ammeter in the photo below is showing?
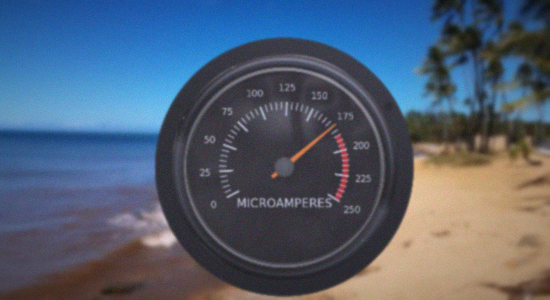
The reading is 175 µA
